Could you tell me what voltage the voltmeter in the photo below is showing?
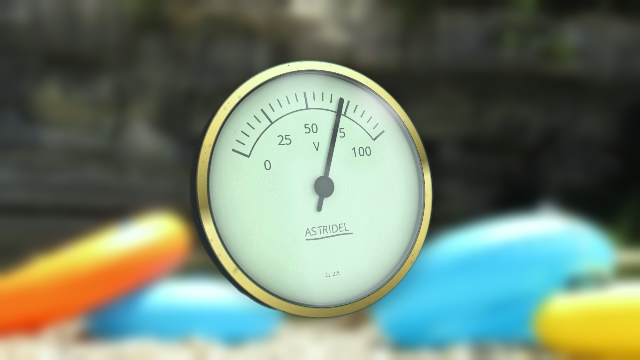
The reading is 70 V
